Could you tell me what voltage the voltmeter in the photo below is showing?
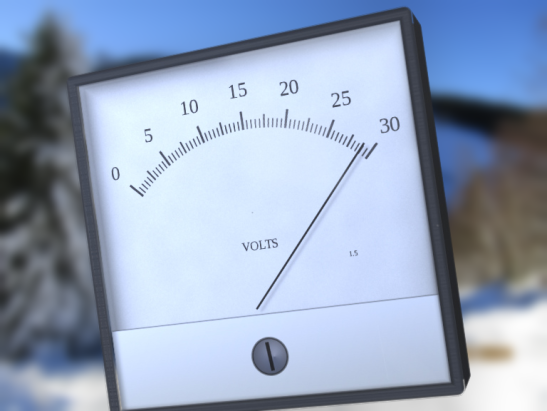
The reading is 29 V
